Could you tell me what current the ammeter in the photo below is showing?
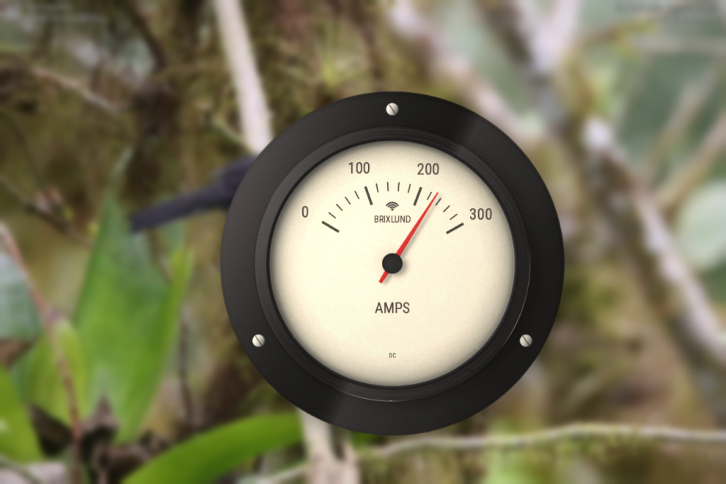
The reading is 230 A
